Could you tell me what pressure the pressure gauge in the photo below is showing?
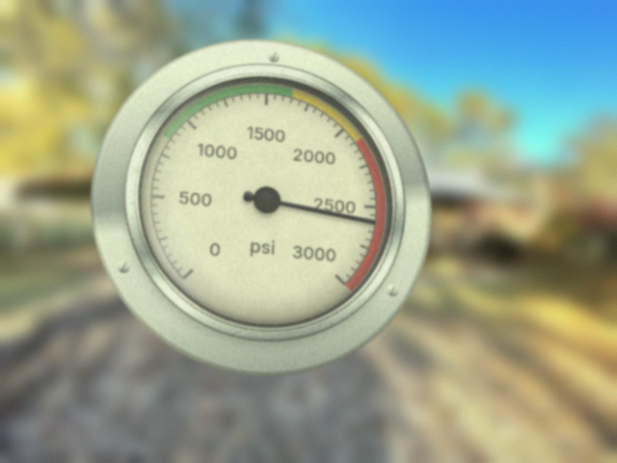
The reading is 2600 psi
